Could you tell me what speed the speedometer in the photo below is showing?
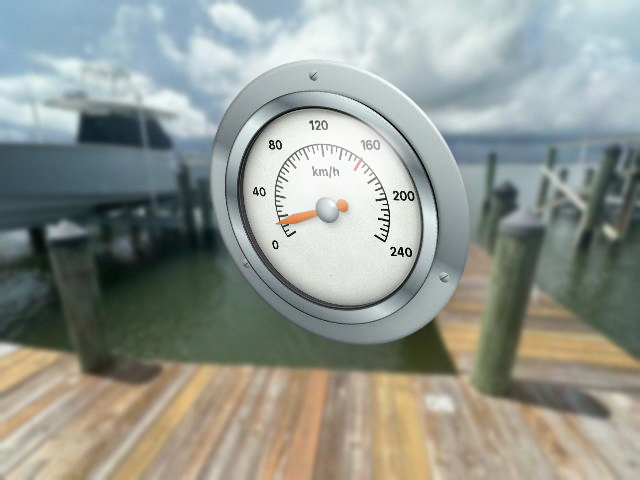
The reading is 15 km/h
